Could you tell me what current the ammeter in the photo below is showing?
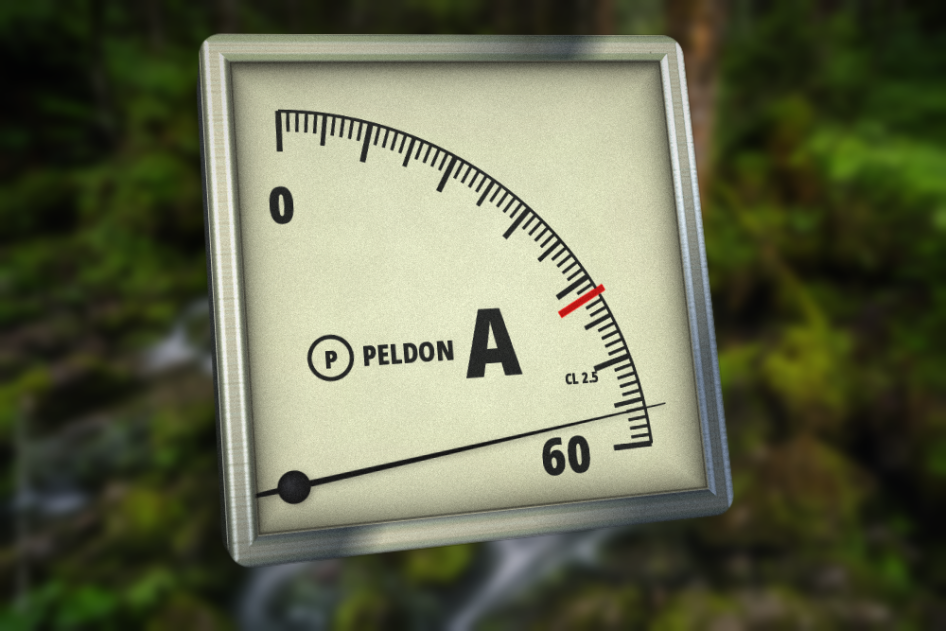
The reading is 56 A
